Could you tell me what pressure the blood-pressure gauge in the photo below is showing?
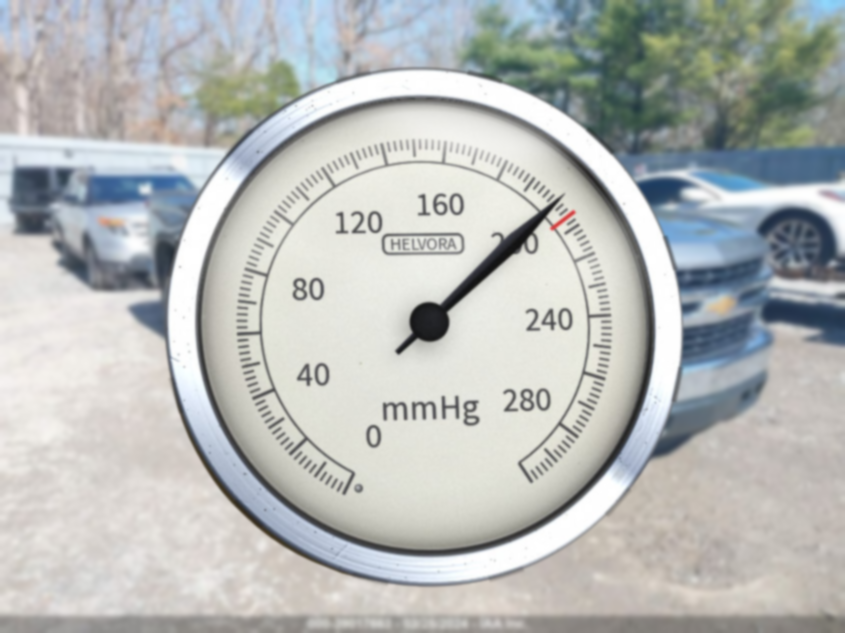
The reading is 200 mmHg
